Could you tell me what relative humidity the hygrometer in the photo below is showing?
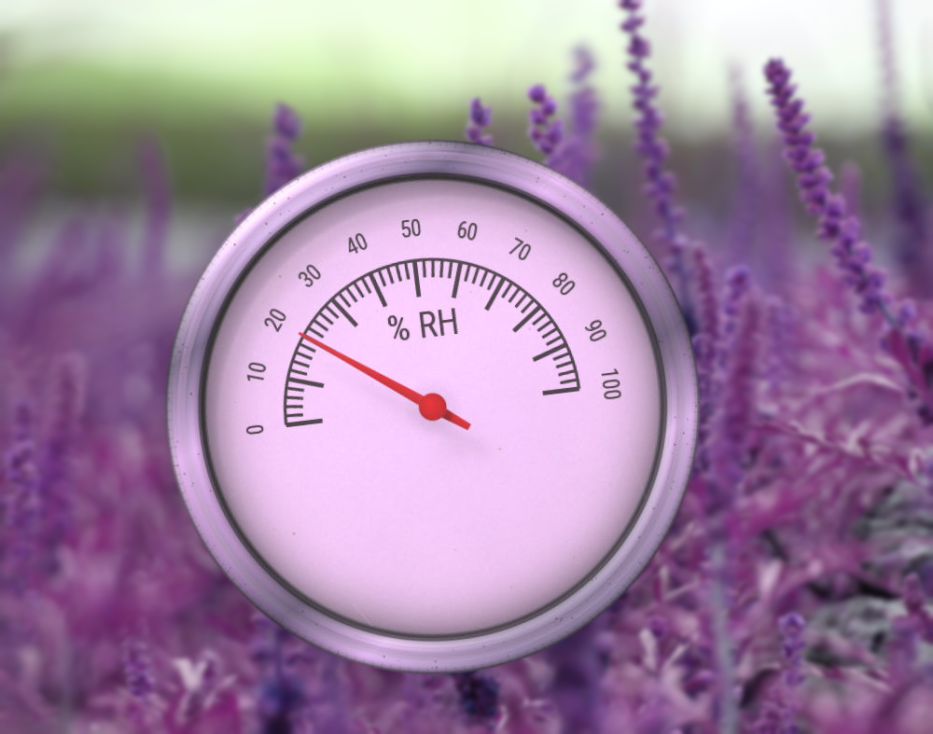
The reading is 20 %
